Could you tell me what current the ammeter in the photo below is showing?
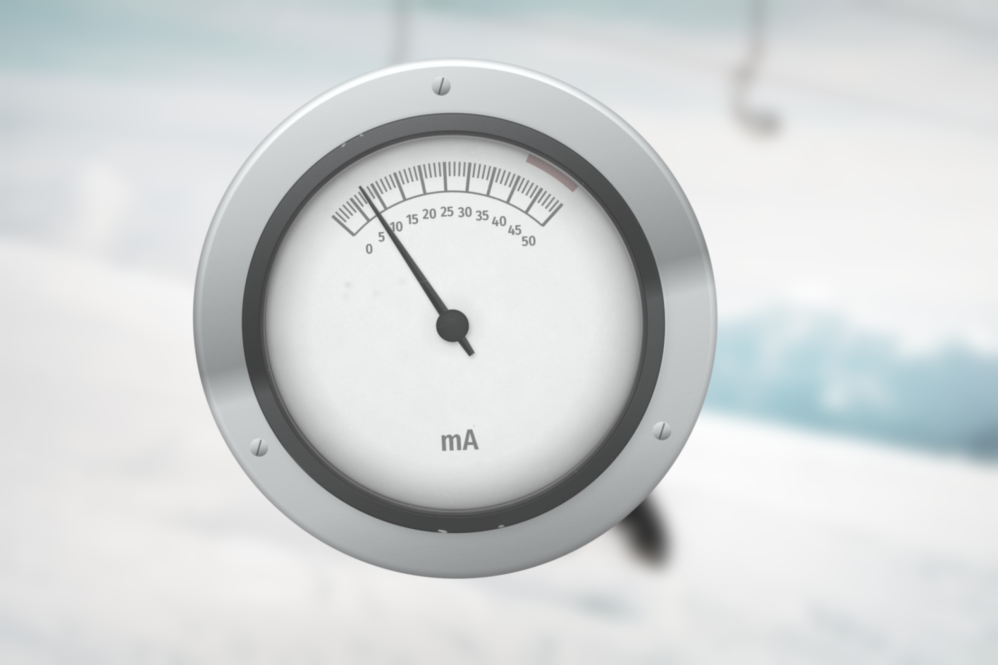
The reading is 8 mA
